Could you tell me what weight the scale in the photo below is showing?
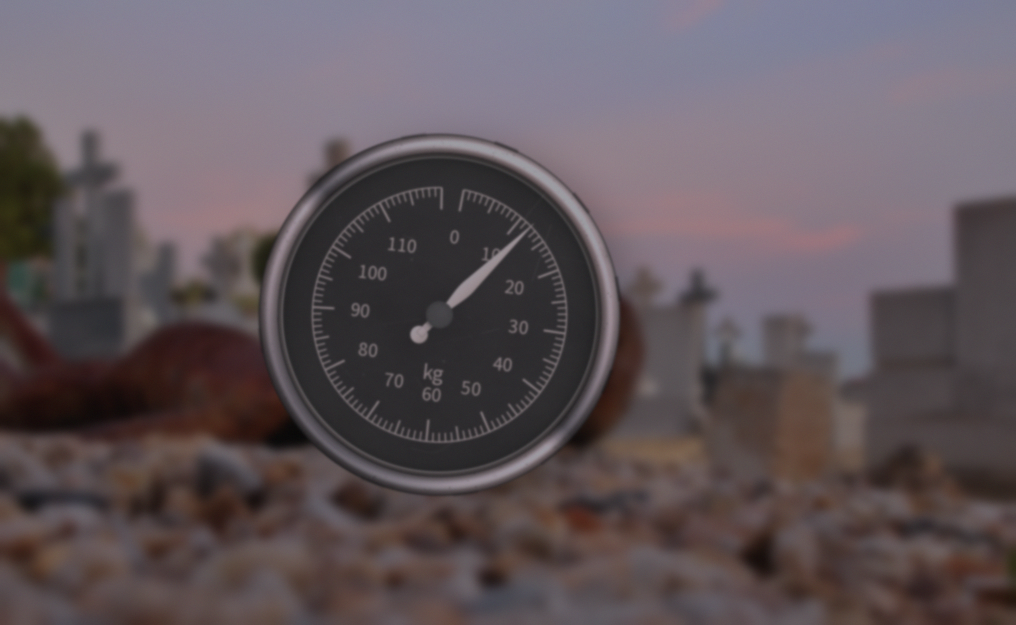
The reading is 12 kg
